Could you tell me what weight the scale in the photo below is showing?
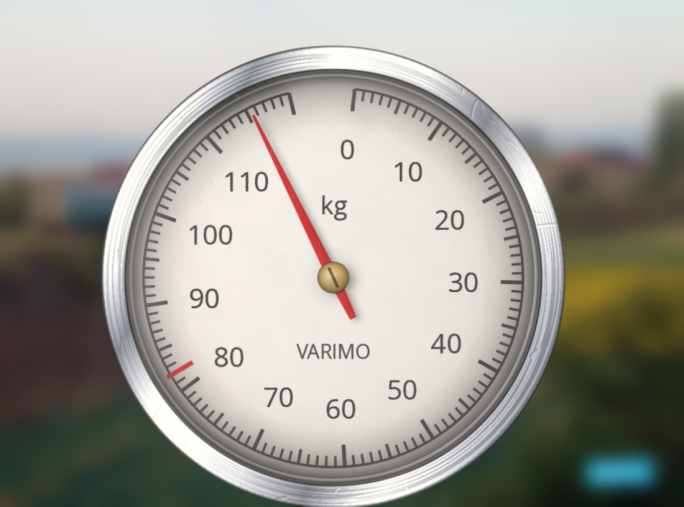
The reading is 115.5 kg
